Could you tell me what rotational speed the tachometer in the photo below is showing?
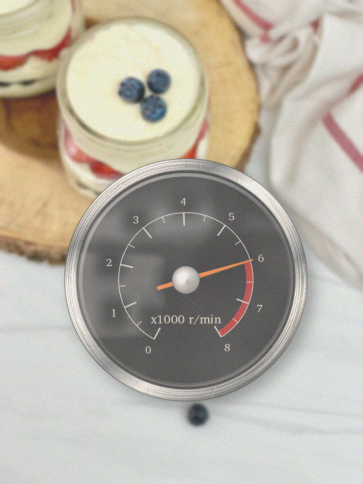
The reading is 6000 rpm
